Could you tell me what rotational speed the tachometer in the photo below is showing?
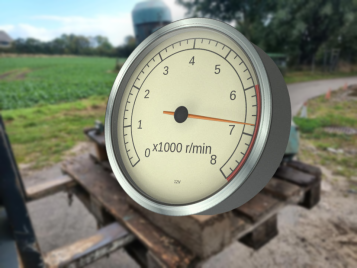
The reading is 6800 rpm
